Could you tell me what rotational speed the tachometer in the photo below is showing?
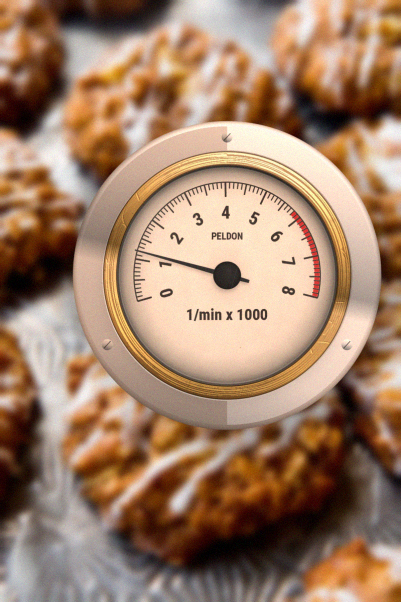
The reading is 1200 rpm
